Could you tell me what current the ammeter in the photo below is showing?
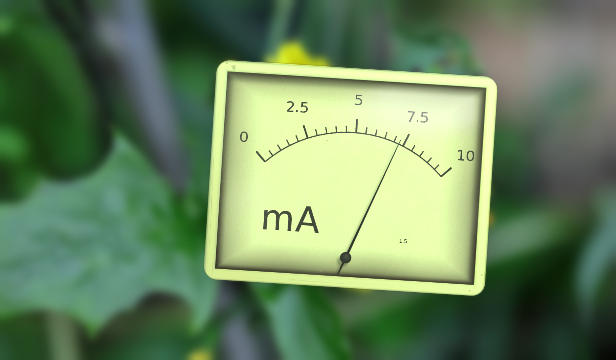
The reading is 7.25 mA
